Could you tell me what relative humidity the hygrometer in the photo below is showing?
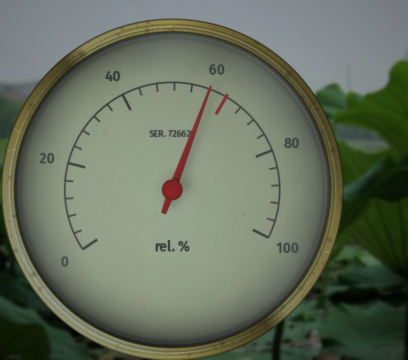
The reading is 60 %
